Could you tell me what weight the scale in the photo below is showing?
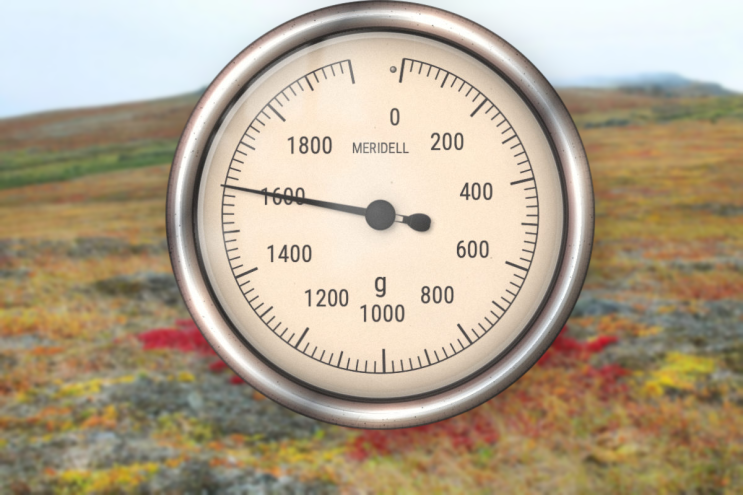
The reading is 1600 g
